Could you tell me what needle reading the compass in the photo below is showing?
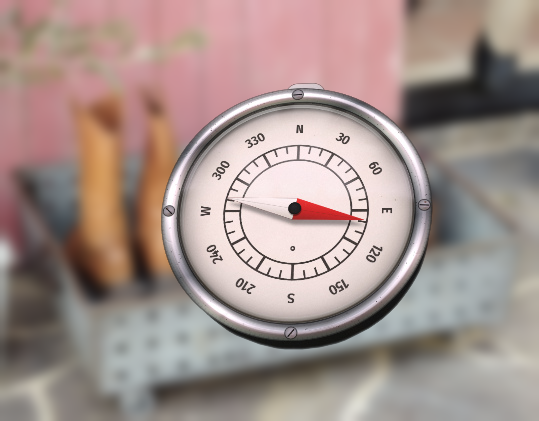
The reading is 100 °
